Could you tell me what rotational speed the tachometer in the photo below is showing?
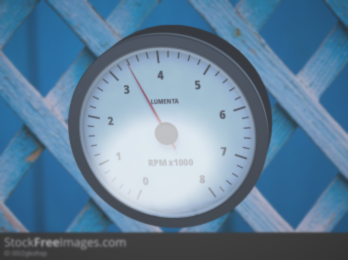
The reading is 3400 rpm
